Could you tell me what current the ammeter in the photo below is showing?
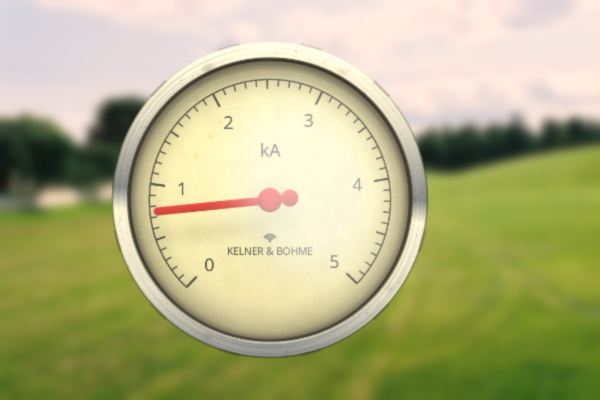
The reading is 0.75 kA
